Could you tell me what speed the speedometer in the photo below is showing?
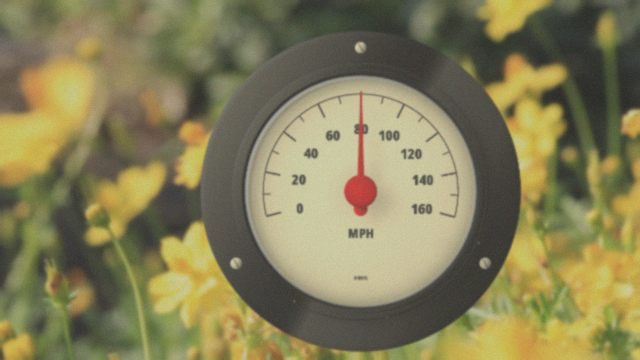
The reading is 80 mph
